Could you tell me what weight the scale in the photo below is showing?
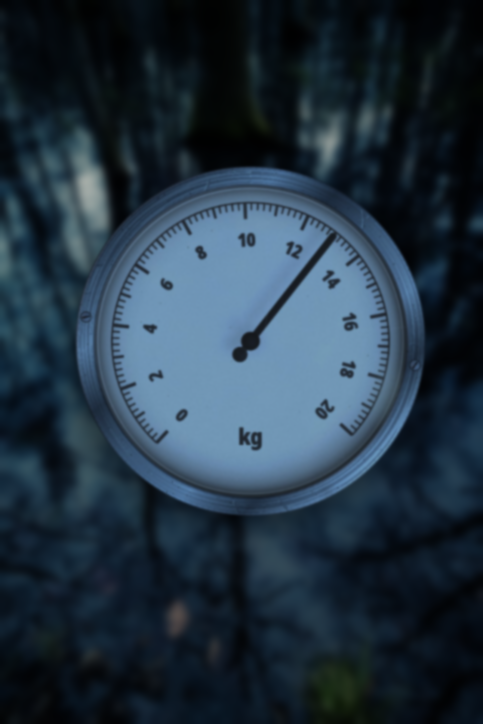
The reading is 13 kg
